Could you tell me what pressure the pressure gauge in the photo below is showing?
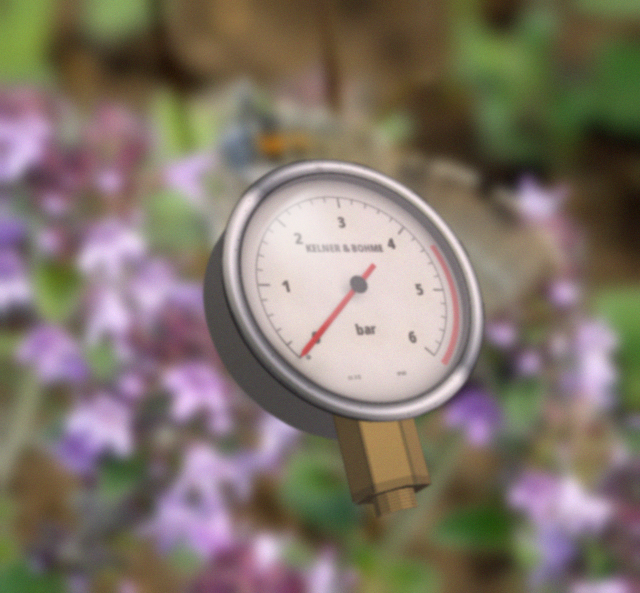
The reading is 0 bar
